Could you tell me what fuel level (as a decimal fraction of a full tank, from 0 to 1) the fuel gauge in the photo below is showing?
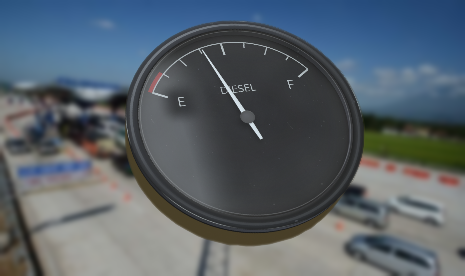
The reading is 0.375
